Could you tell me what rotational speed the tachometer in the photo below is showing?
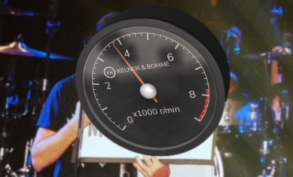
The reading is 3800 rpm
